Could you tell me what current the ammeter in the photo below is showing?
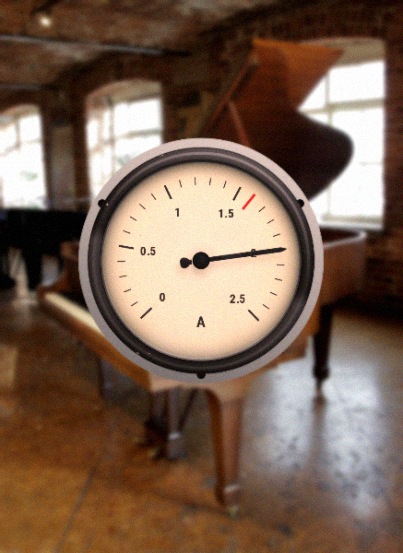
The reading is 2 A
